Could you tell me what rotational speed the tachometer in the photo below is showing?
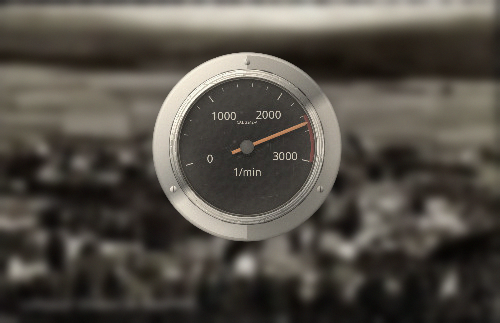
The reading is 2500 rpm
